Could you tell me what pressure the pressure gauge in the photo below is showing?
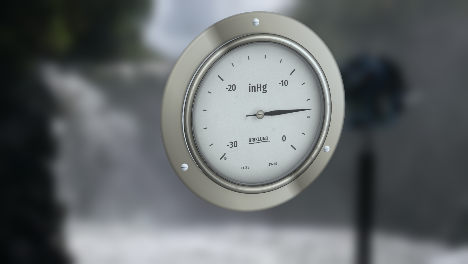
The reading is -5 inHg
